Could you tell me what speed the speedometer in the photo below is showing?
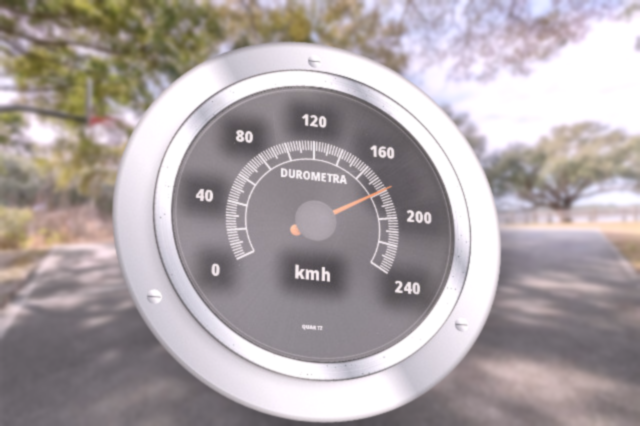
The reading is 180 km/h
